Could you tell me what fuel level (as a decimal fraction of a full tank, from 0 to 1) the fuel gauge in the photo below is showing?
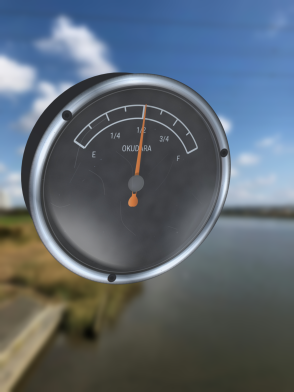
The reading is 0.5
